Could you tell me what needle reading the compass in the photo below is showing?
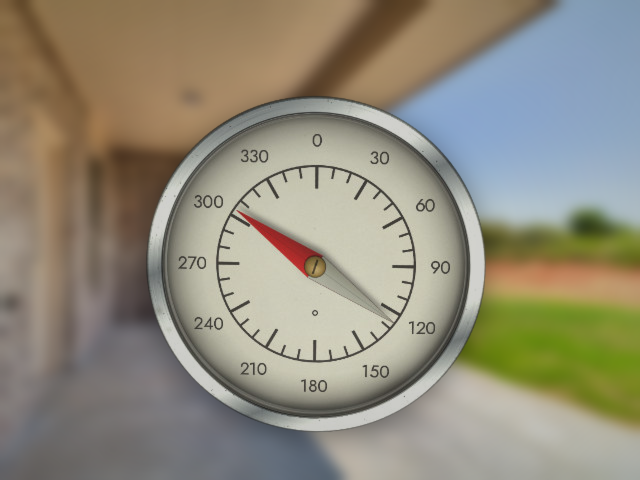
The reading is 305 °
